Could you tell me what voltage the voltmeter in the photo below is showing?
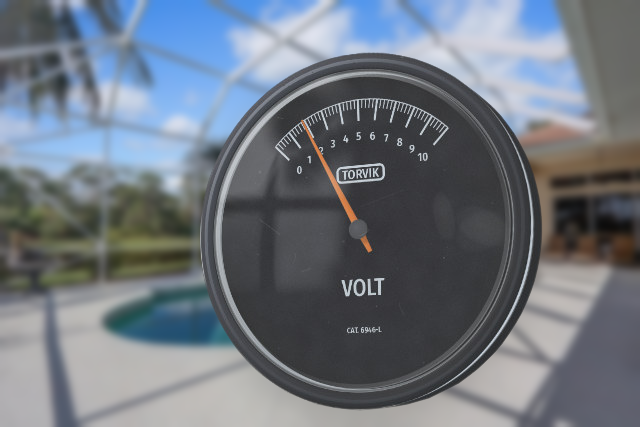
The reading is 2 V
